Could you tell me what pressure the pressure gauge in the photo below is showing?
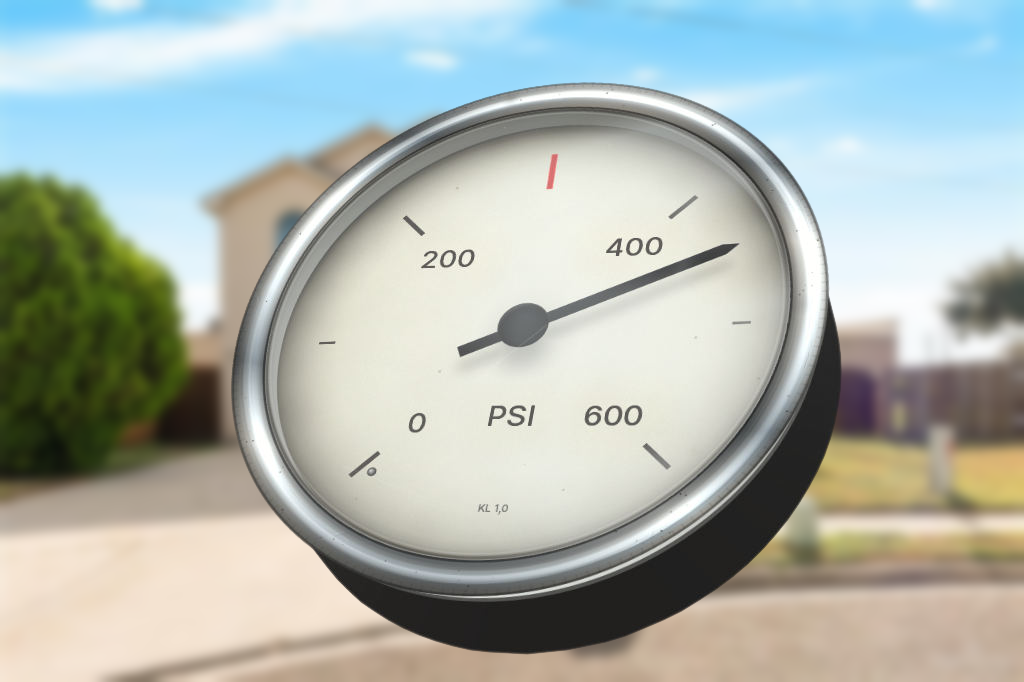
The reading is 450 psi
